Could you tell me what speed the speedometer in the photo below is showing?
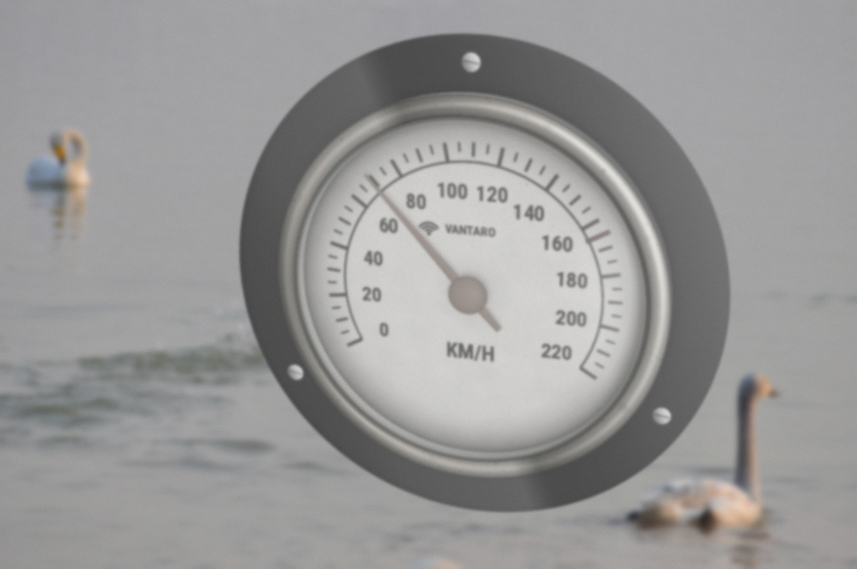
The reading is 70 km/h
